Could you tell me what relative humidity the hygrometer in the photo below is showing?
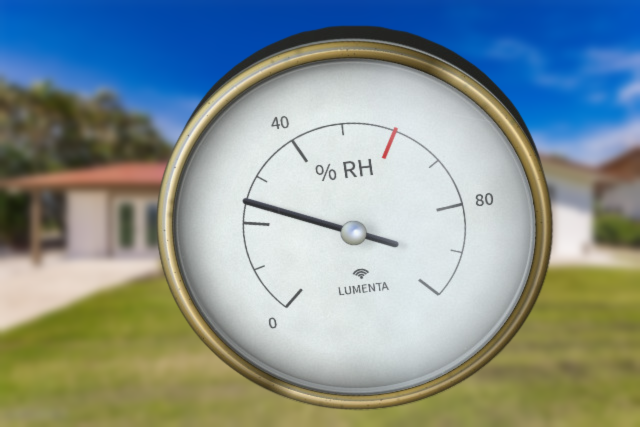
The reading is 25 %
